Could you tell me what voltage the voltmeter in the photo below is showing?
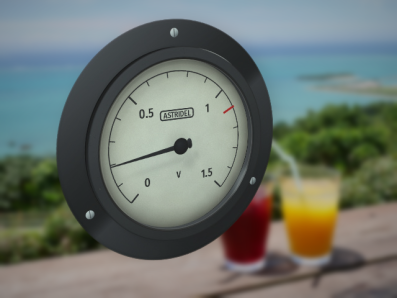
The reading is 0.2 V
